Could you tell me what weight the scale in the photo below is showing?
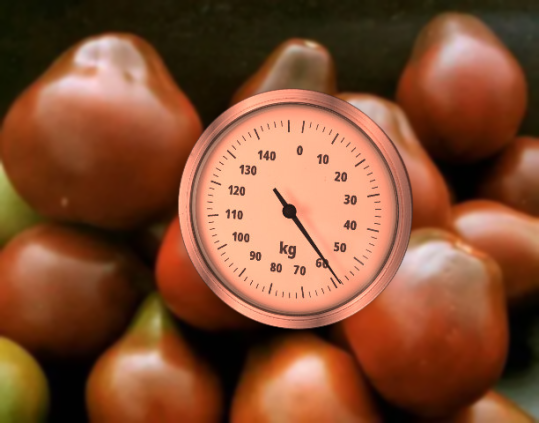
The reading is 58 kg
